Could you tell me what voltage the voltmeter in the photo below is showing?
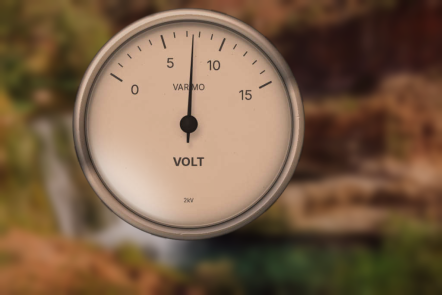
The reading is 7.5 V
